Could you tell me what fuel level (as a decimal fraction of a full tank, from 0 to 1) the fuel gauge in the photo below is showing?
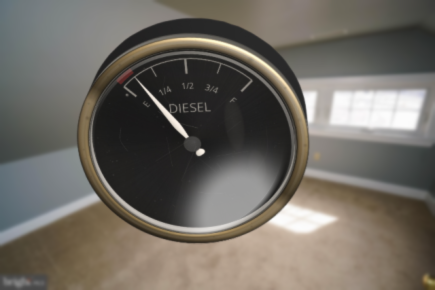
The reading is 0.125
